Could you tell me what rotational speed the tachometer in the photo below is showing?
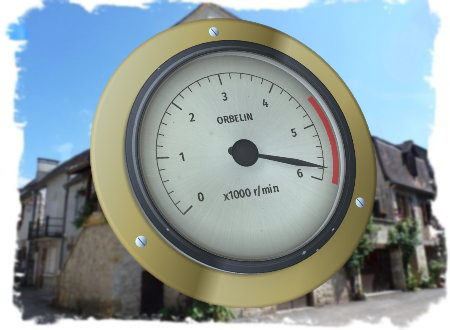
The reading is 5800 rpm
